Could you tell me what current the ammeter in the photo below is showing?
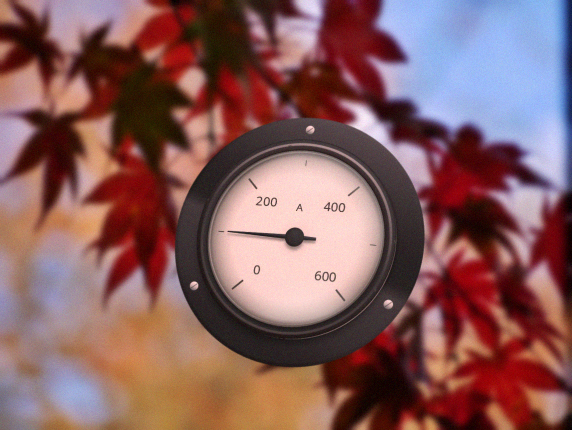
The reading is 100 A
